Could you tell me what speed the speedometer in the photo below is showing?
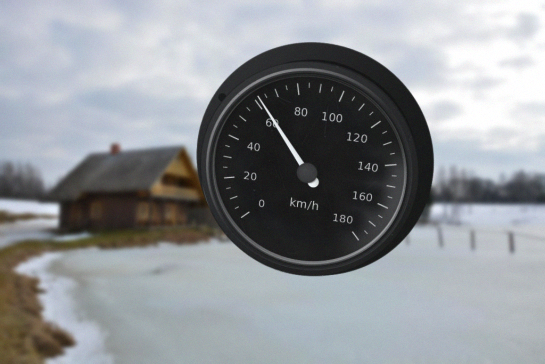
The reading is 62.5 km/h
